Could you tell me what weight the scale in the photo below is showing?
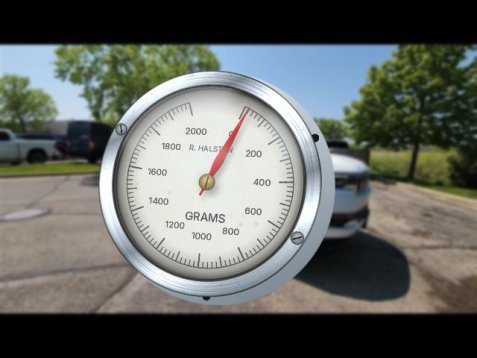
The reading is 20 g
